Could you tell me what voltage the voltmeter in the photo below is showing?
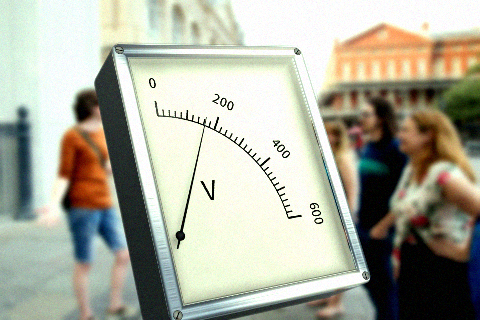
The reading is 160 V
